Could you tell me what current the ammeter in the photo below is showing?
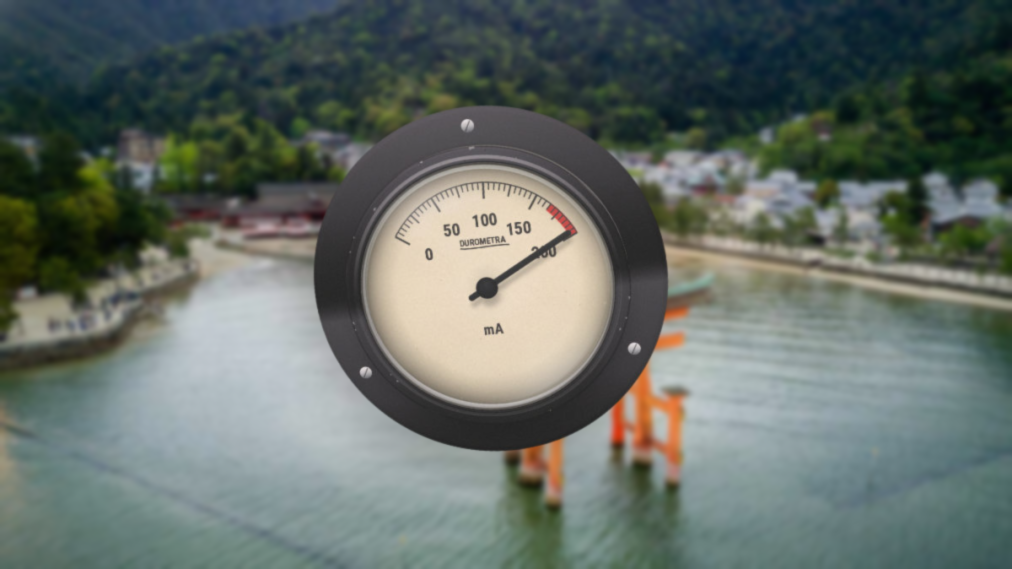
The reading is 195 mA
